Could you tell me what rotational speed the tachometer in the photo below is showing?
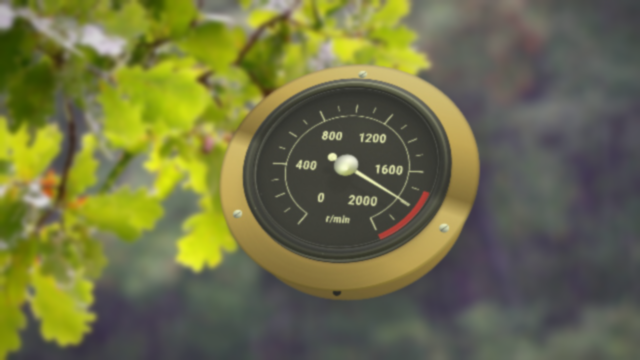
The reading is 1800 rpm
